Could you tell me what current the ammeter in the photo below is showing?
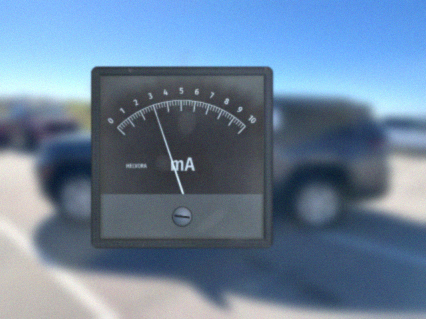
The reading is 3 mA
